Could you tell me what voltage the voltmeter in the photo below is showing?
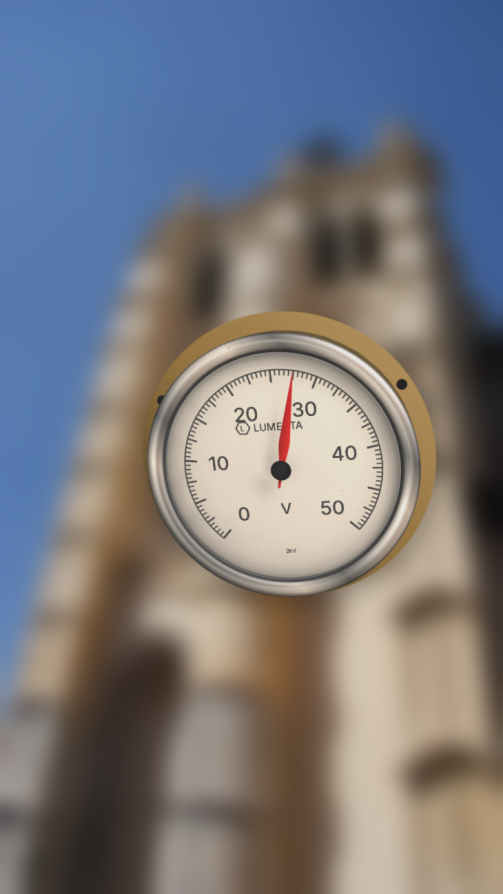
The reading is 27.5 V
